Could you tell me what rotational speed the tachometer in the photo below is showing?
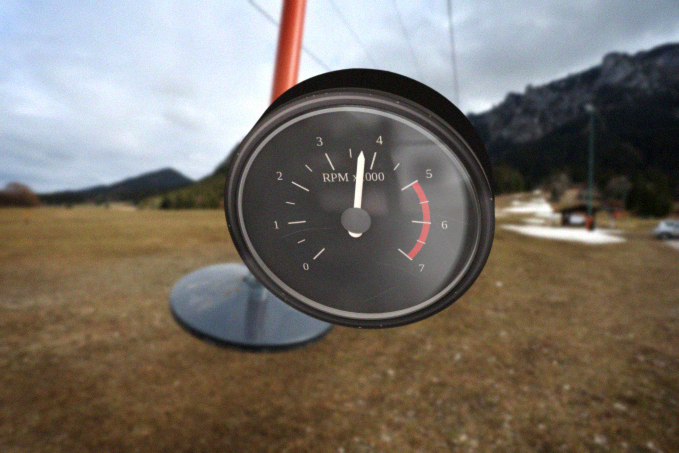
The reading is 3750 rpm
